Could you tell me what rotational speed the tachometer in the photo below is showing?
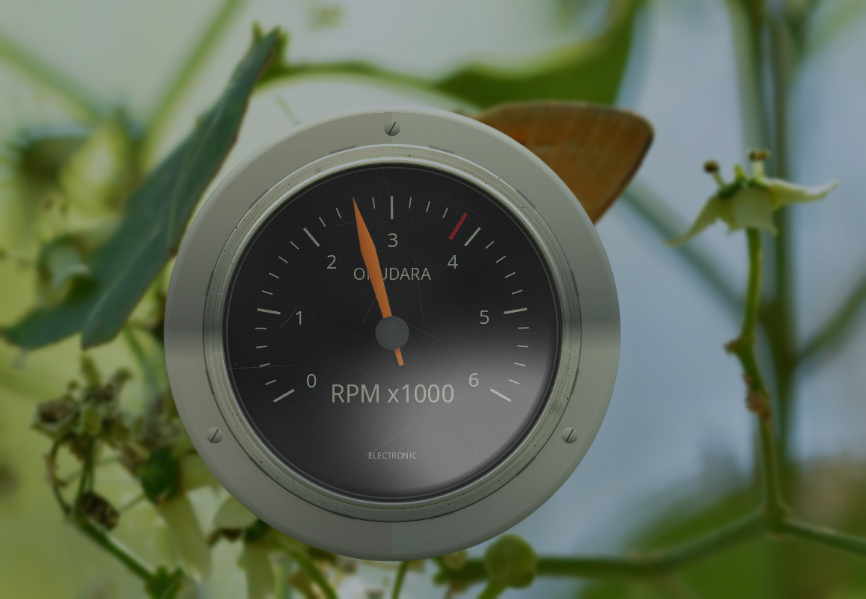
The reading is 2600 rpm
